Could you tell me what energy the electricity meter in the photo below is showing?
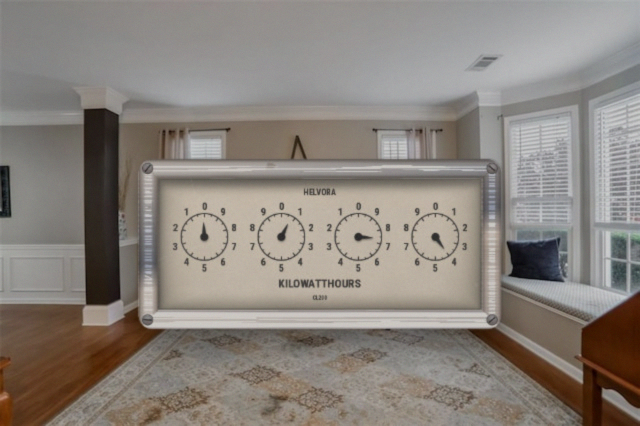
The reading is 74 kWh
